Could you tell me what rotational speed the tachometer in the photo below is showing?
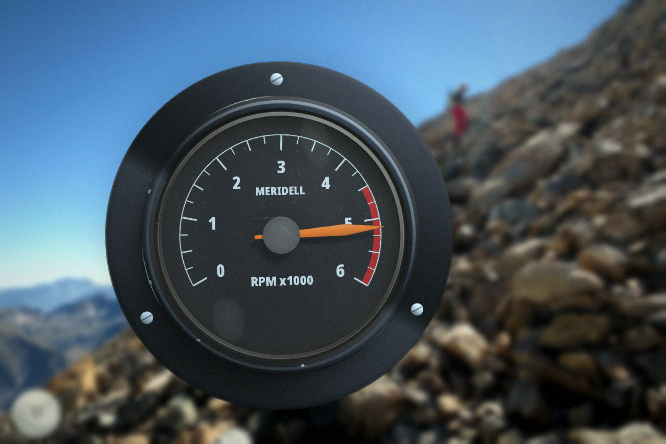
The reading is 5125 rpm
